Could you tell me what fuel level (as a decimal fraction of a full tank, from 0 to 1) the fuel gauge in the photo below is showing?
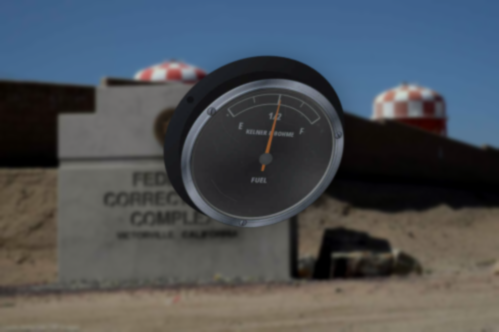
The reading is 0.5
